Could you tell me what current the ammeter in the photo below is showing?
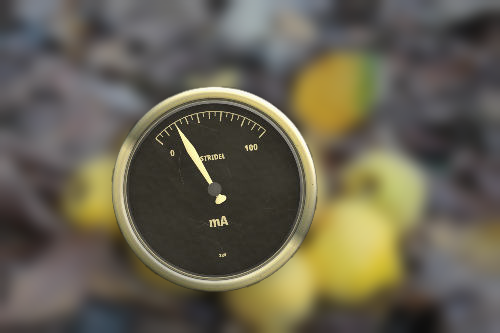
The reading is 20 mA
